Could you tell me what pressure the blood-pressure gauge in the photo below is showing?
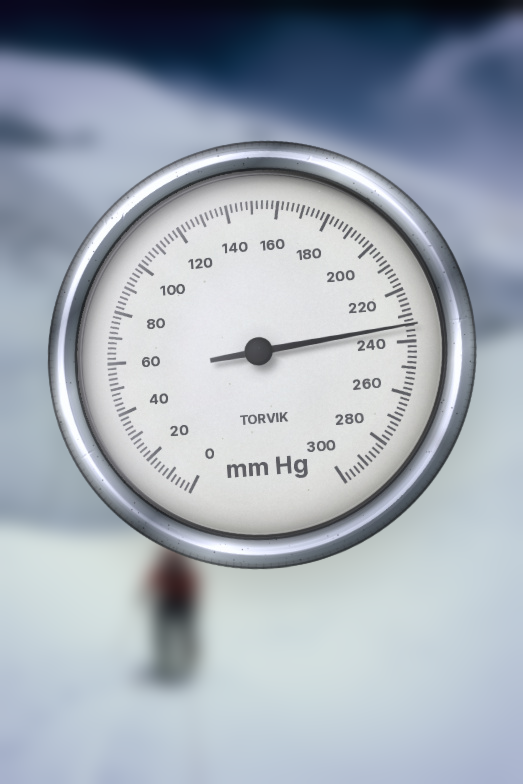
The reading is 234 mmHg
